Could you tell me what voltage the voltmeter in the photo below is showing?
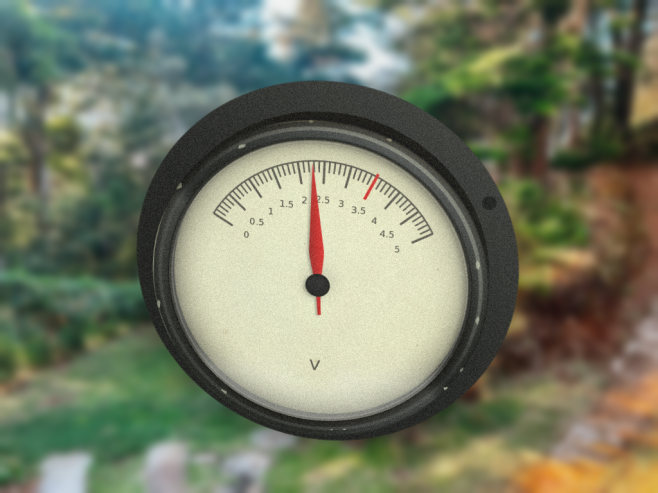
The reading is 2.3 V
